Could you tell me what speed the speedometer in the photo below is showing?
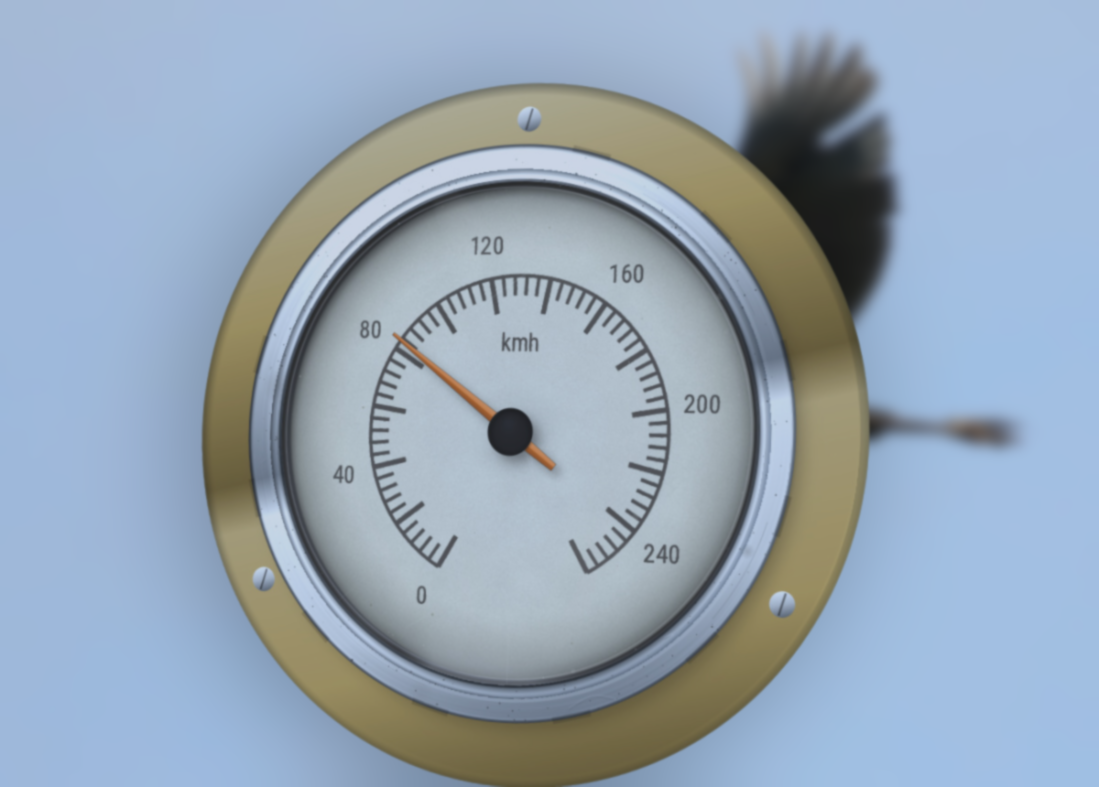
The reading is 84 km/h
